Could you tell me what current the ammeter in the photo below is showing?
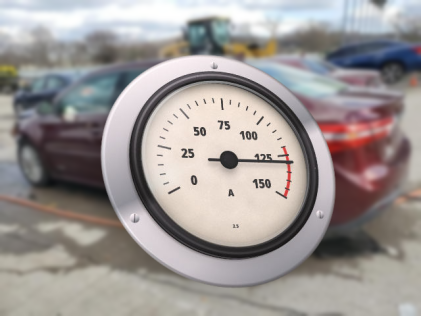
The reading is 130 A
